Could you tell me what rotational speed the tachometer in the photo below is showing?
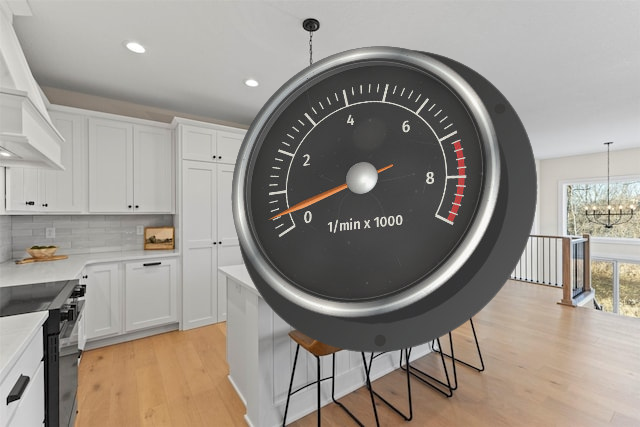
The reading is 400 rpm
